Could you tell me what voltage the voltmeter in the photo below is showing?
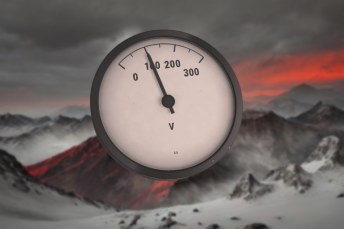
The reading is 100 V
